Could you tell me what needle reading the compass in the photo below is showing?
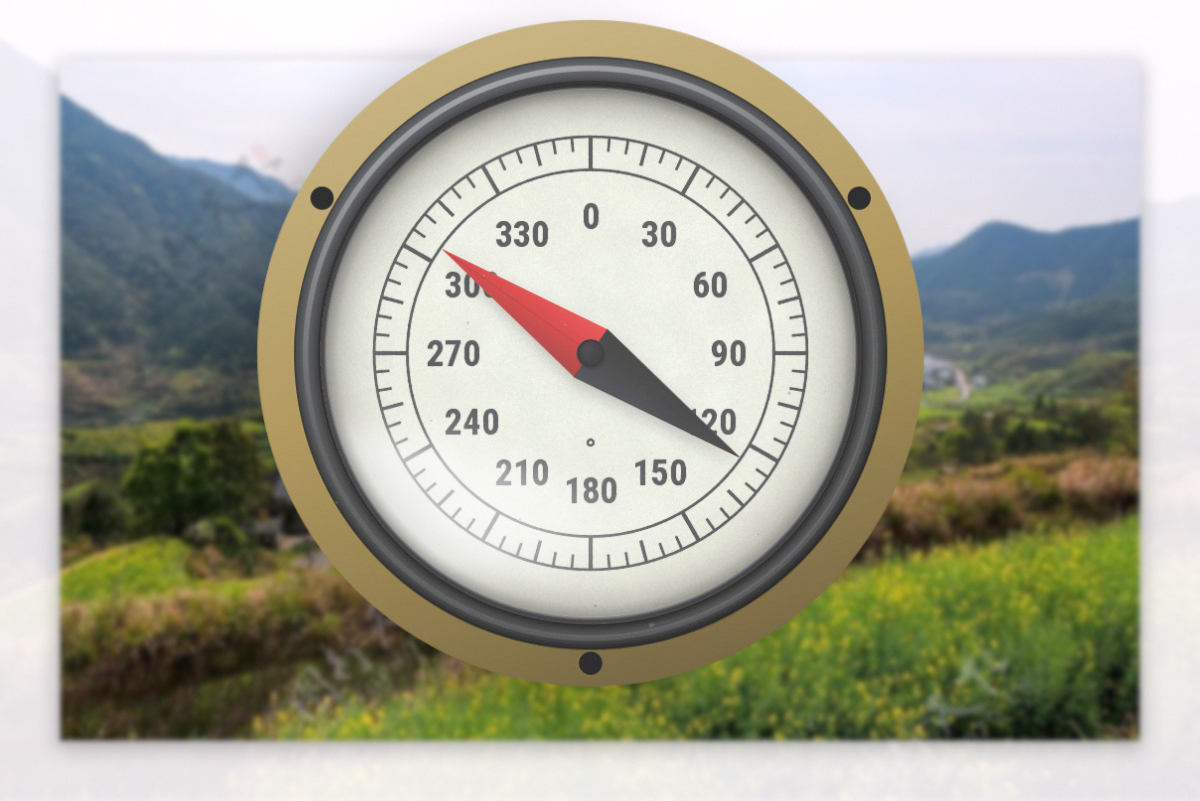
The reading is 305 °
